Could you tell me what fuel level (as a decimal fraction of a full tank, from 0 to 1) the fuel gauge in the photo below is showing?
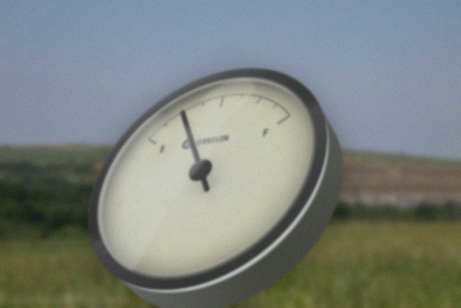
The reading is 0.25
